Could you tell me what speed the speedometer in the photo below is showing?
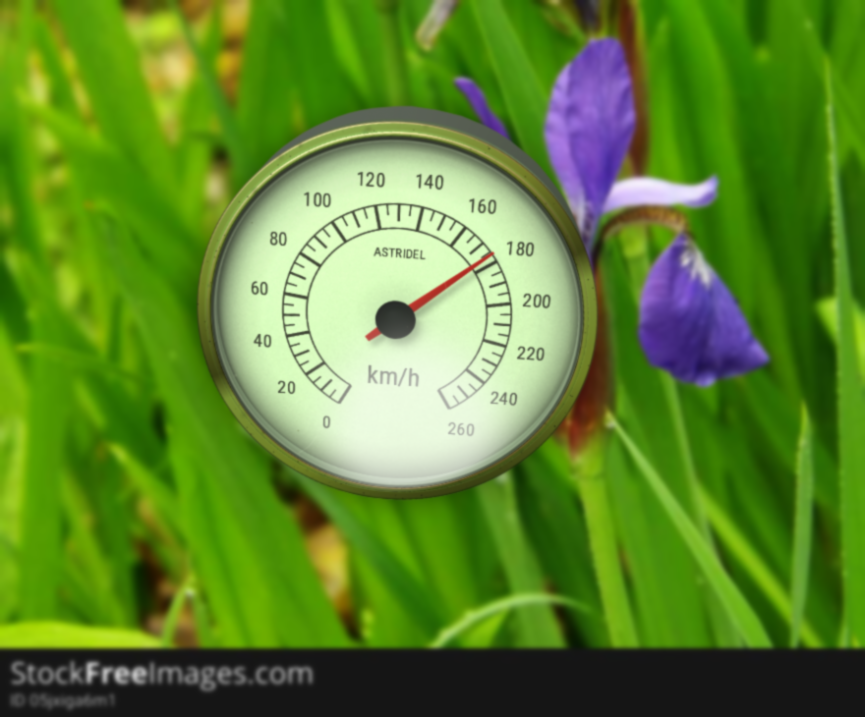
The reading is 175 km/h
